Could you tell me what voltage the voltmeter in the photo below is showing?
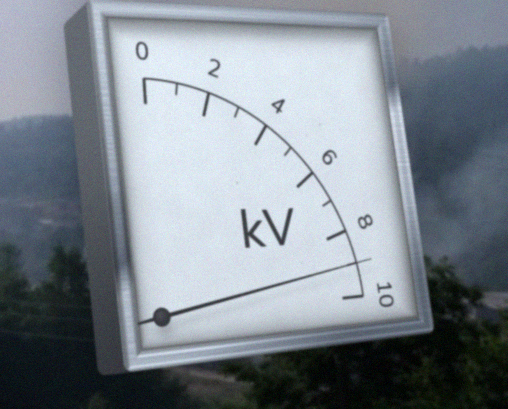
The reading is 9 kV
